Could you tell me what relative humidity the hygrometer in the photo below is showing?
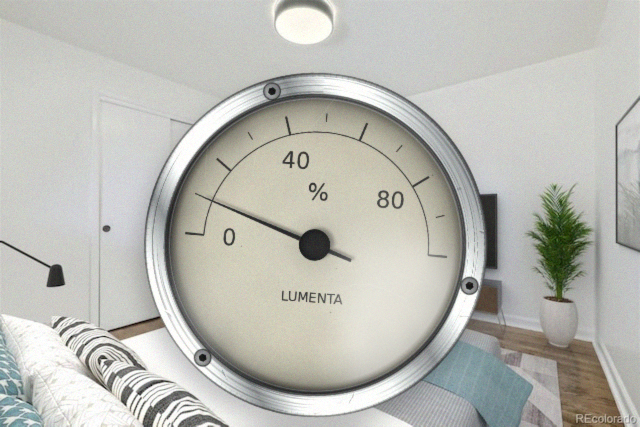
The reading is 10 %
